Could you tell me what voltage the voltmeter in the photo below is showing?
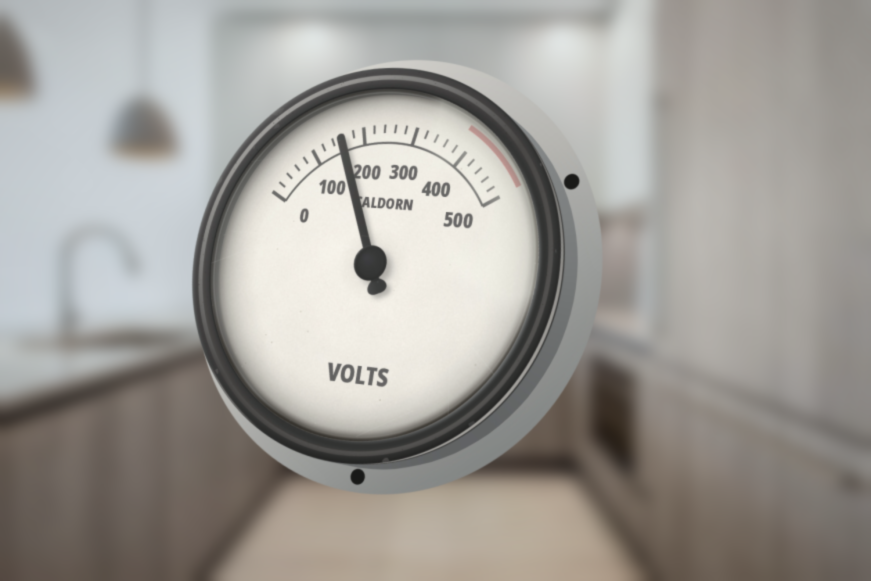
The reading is 160 V
